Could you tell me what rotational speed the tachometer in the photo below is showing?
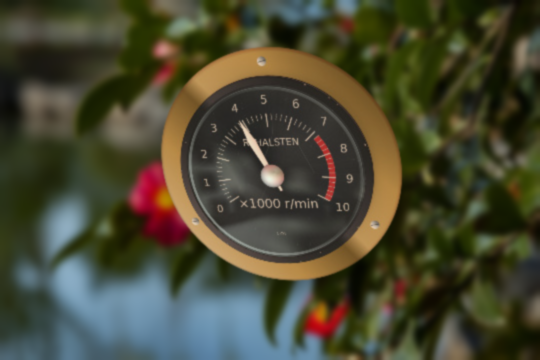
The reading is 4000 rpm
